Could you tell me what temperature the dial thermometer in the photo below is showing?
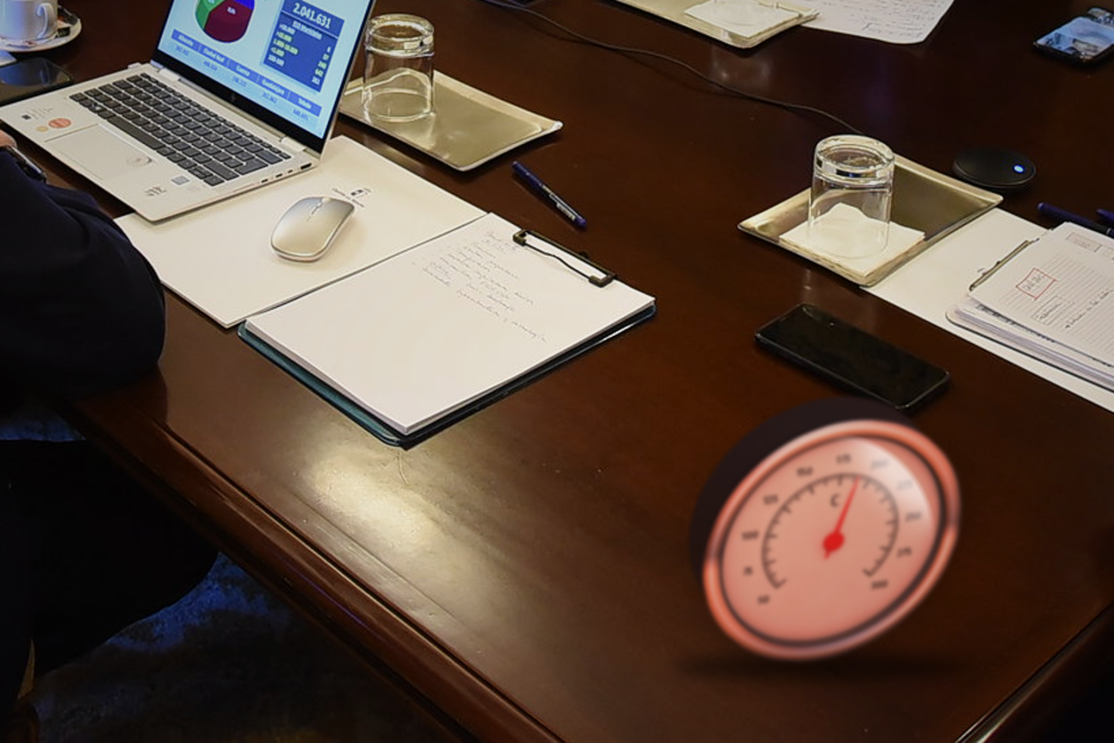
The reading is 187.5 °C
